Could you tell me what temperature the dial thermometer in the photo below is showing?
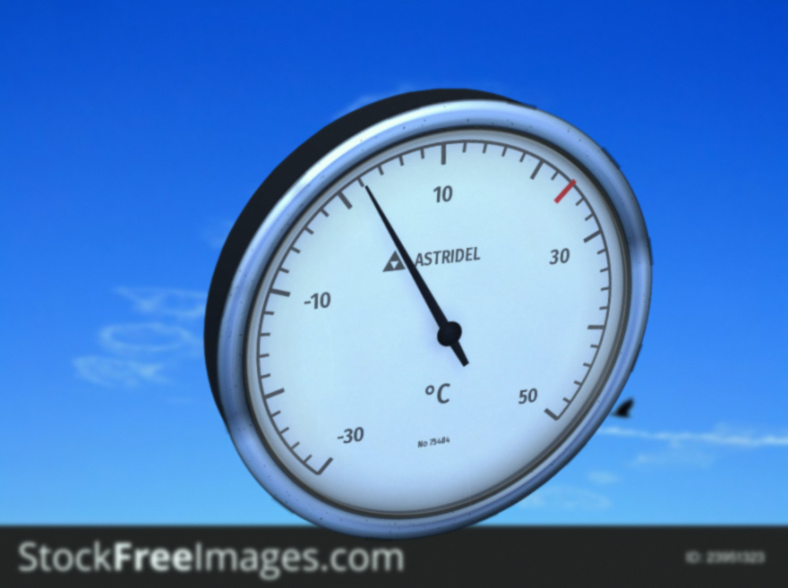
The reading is 2 °C
